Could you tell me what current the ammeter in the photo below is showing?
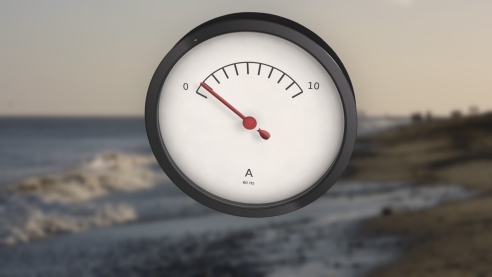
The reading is 1 A
